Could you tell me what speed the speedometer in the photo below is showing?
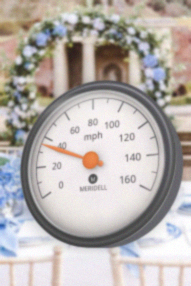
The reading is 35 mph
